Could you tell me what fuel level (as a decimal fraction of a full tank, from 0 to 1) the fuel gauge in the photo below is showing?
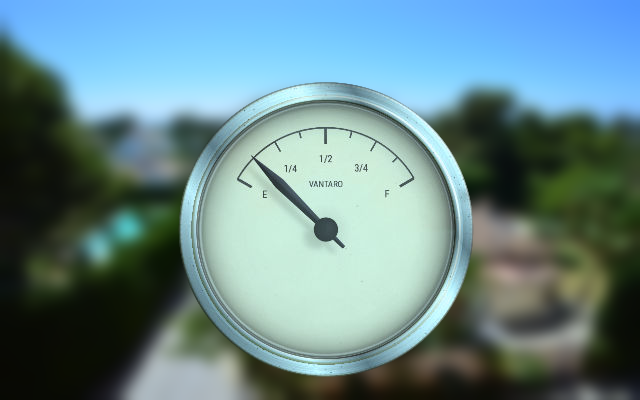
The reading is 0.125
